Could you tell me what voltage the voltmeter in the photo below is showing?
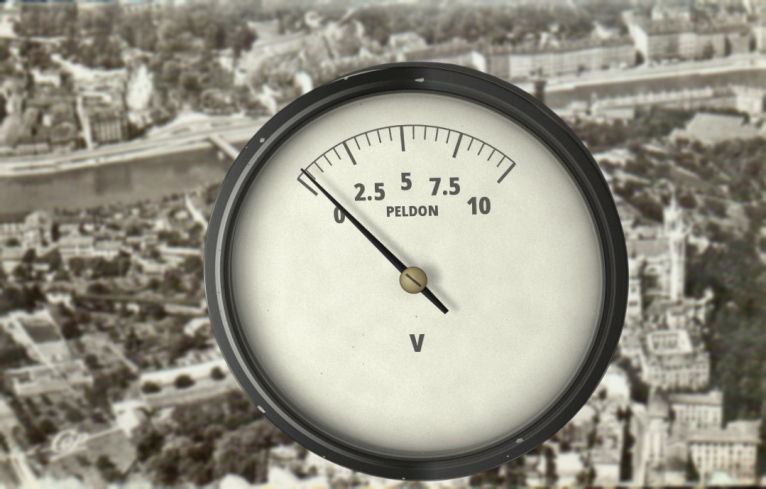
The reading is 0.5 V
